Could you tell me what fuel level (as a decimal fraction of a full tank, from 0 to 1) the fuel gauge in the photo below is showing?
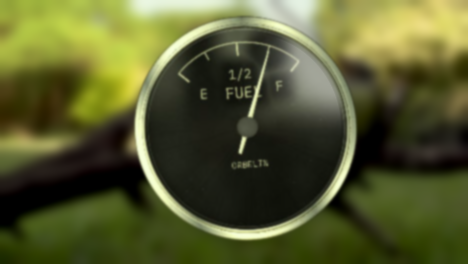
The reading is 0.75
